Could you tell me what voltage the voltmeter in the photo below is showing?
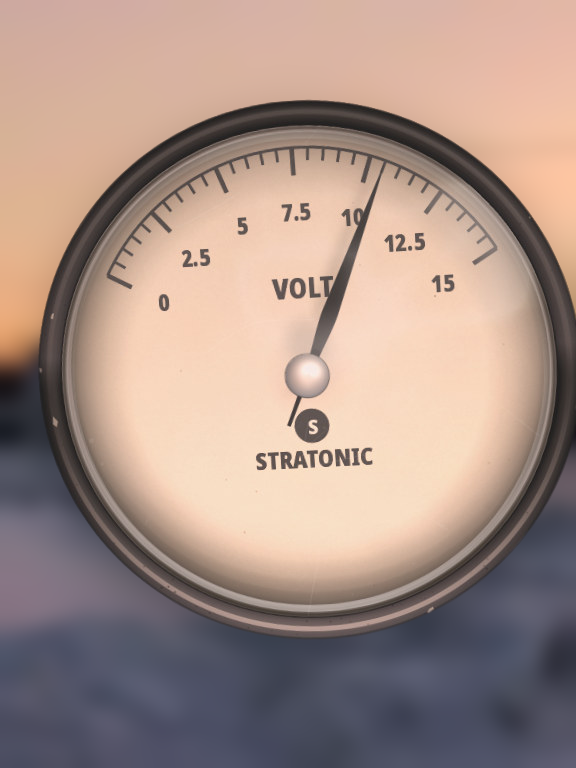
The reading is 10.5 V
